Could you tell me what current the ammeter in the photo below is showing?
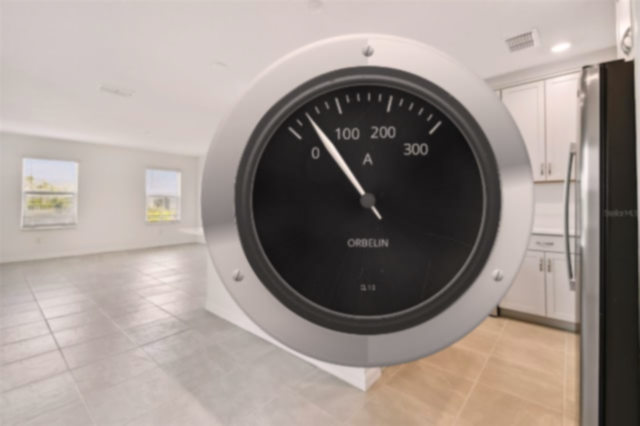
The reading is 40 A
